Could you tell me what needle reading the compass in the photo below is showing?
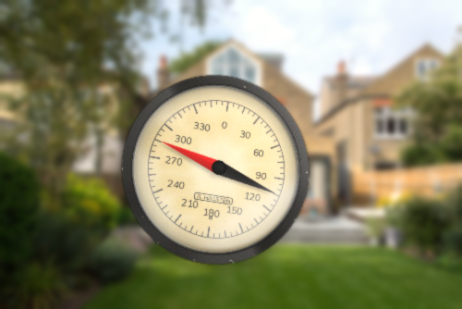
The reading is 285 °
